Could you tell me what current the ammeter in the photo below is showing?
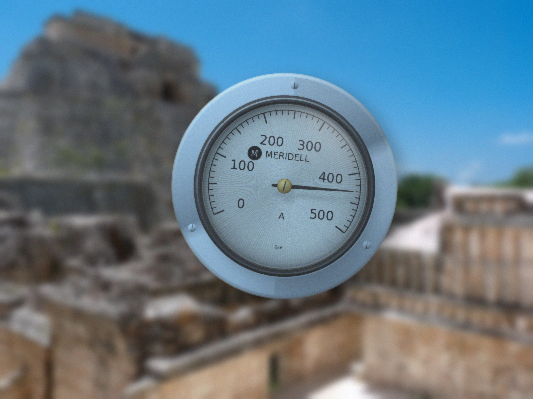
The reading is 430 A
